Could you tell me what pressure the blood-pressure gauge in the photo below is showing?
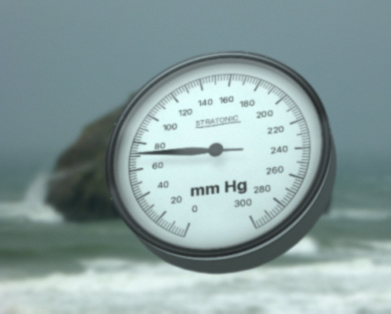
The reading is 70 mmHg
